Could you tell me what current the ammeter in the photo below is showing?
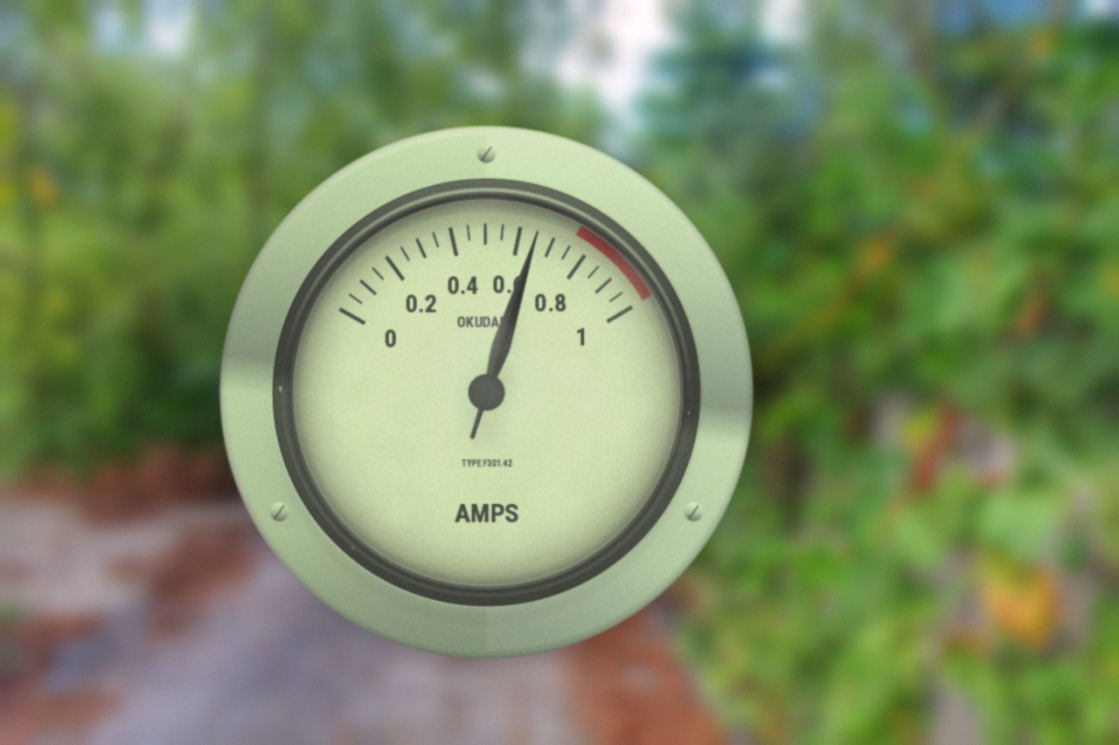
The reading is 0.65 A
